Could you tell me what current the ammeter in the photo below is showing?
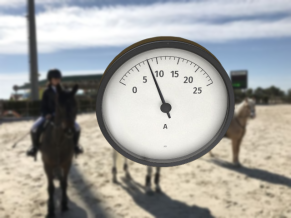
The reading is 8 A
